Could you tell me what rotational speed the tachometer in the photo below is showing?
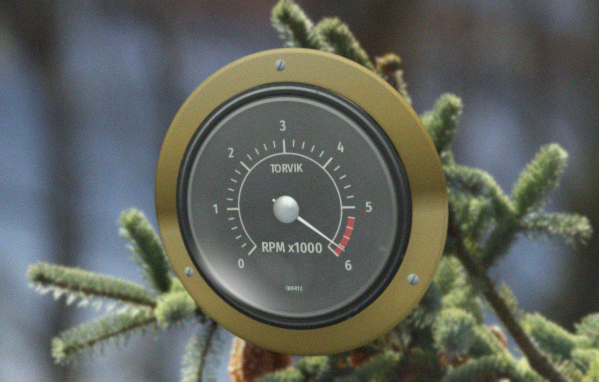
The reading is 5800 rpm
